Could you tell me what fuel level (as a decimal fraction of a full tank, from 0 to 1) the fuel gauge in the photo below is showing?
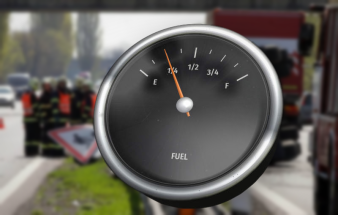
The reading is 0.25
